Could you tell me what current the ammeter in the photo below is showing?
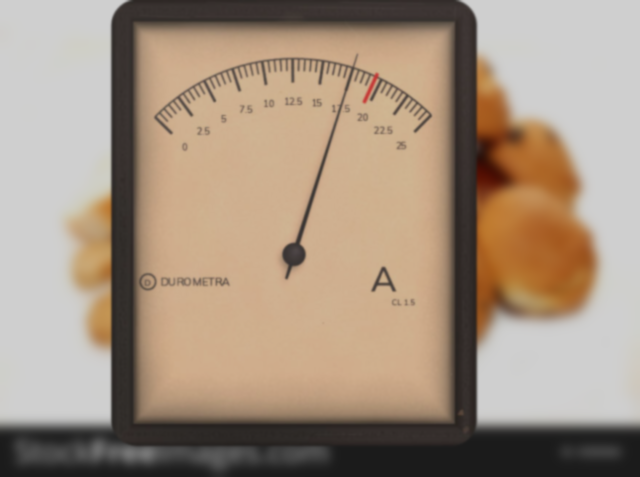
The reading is 17.5 A
